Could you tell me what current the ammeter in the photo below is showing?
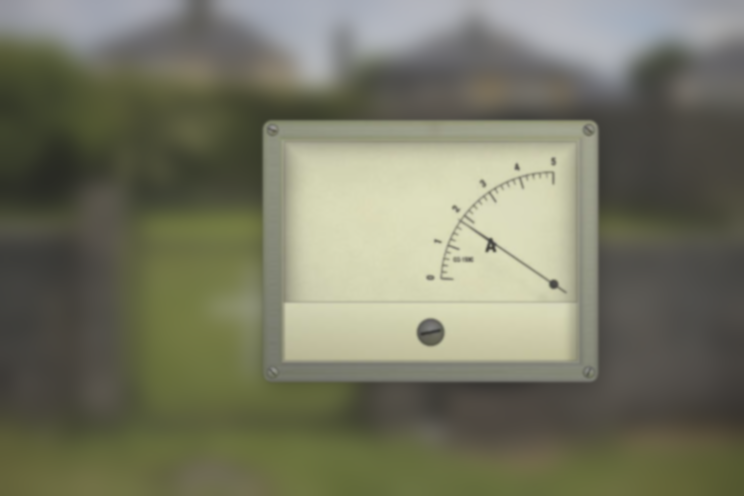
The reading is 1.8 A
